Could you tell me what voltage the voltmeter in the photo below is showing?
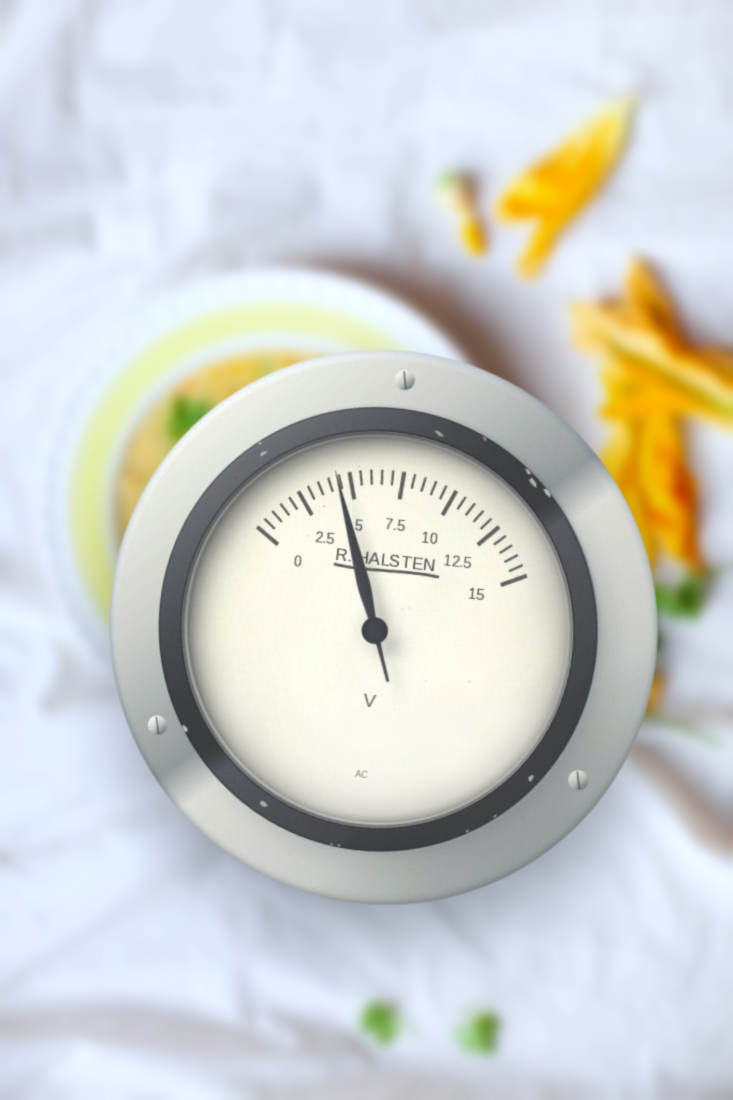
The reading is 4.5 V
